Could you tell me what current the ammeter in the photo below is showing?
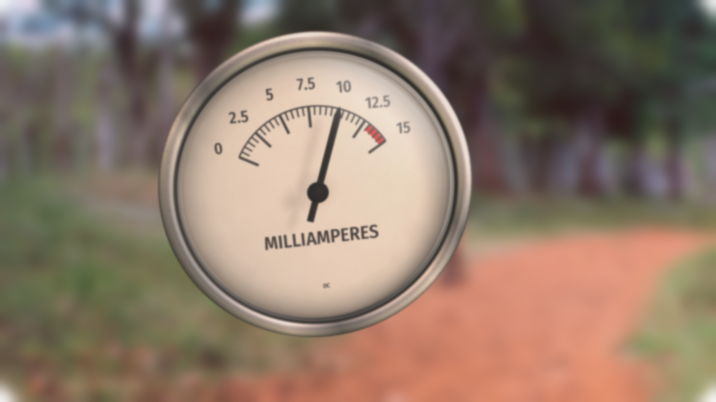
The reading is 10 mA
